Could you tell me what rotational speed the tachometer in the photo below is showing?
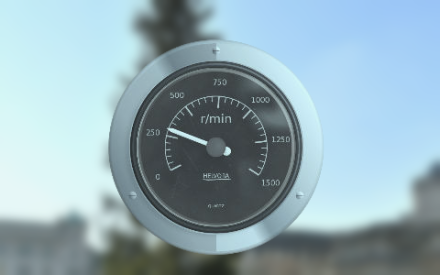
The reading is 300 rpm
